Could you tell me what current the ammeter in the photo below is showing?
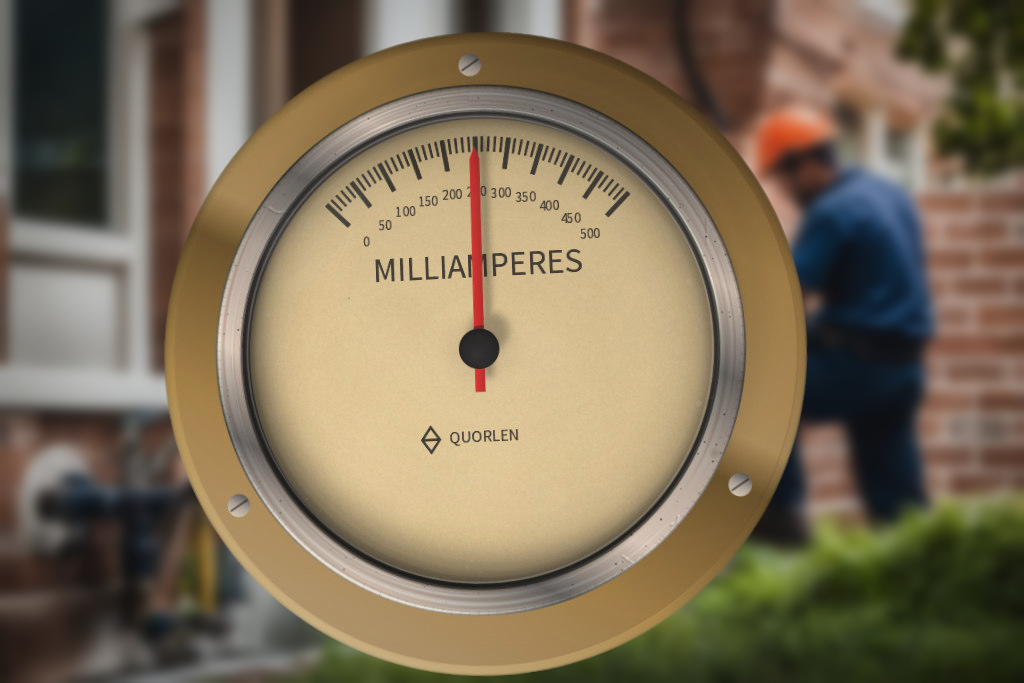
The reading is 250 mA
